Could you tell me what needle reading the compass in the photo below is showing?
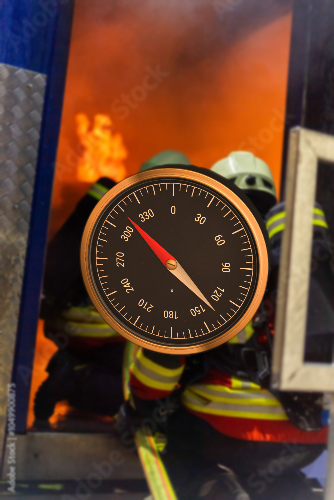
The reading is 315 °
